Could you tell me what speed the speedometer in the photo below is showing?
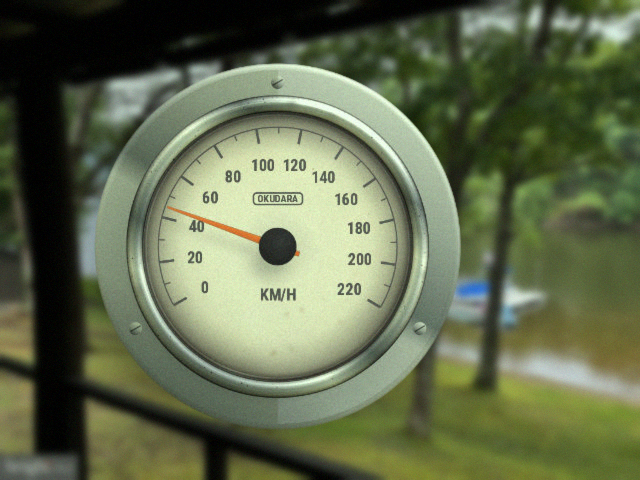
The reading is 45 km/h
